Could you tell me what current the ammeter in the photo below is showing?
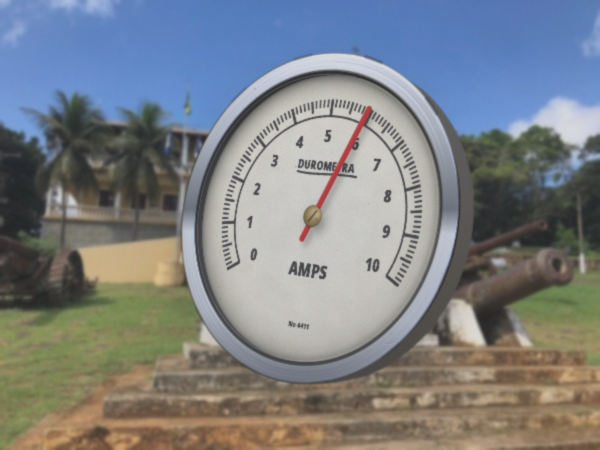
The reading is 6 A
